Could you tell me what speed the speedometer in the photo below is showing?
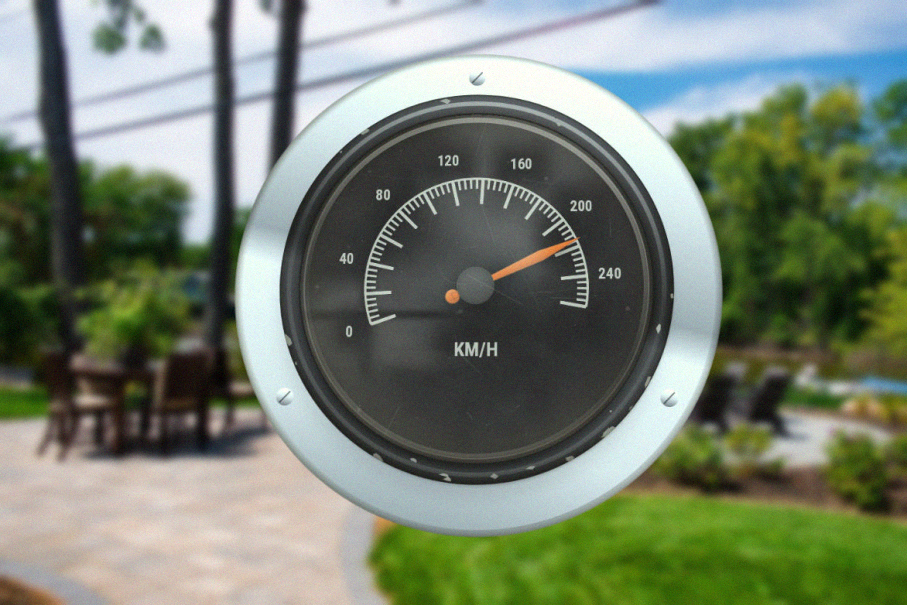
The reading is 216 km/h
